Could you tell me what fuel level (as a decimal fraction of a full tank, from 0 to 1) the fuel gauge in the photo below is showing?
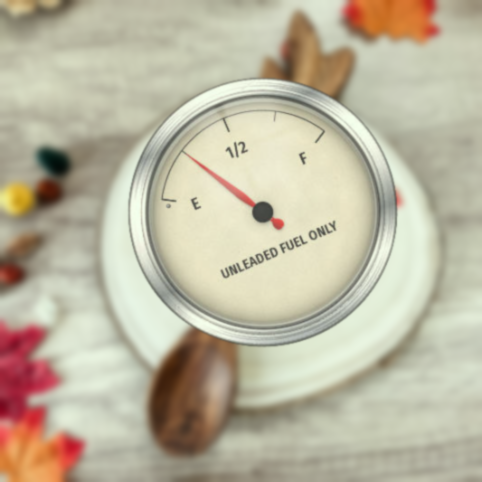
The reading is 0.25
